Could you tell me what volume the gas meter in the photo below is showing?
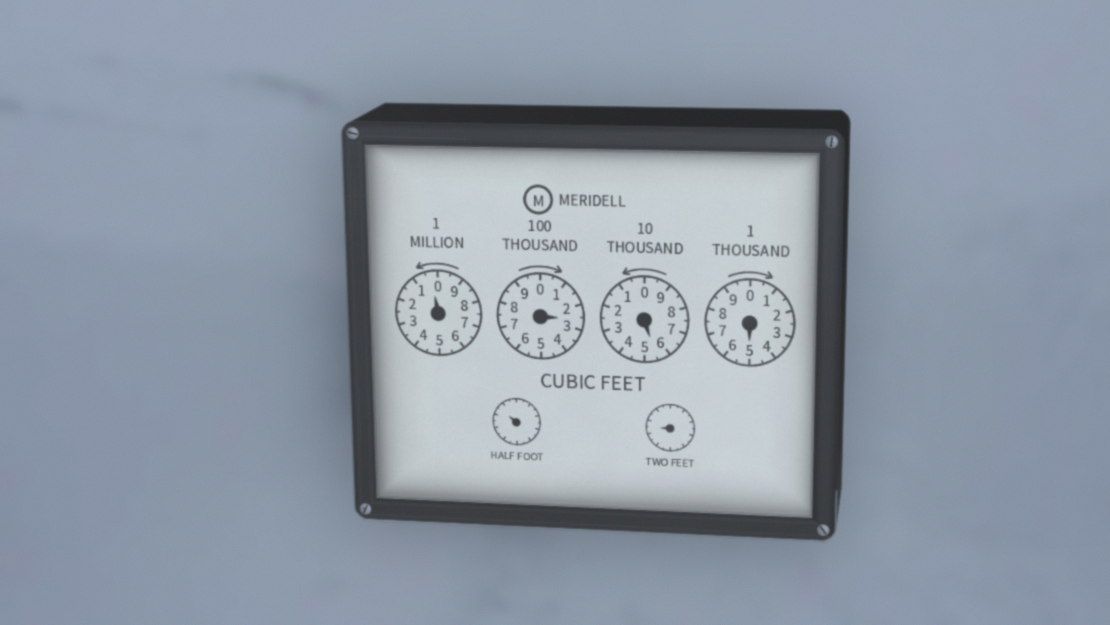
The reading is 25500 ft³
